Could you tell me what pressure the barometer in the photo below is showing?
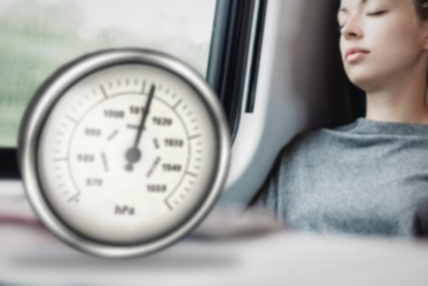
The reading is 1012 hPa
